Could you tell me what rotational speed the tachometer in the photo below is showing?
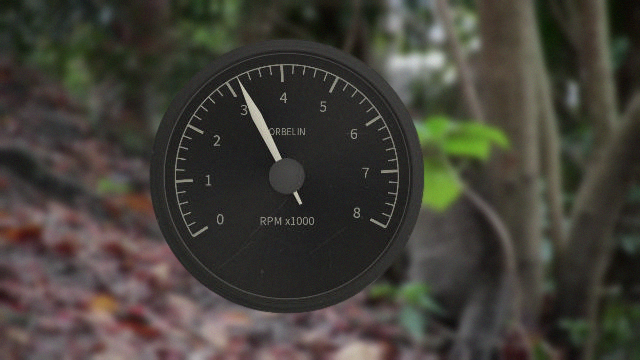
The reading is 3200 rpm
